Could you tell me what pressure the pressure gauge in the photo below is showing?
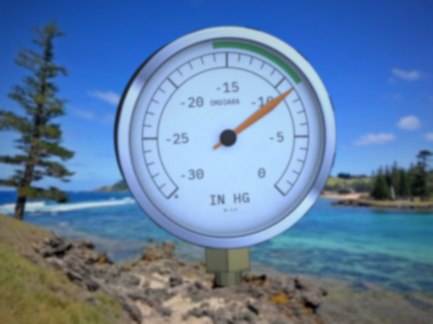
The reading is -9 inHg
